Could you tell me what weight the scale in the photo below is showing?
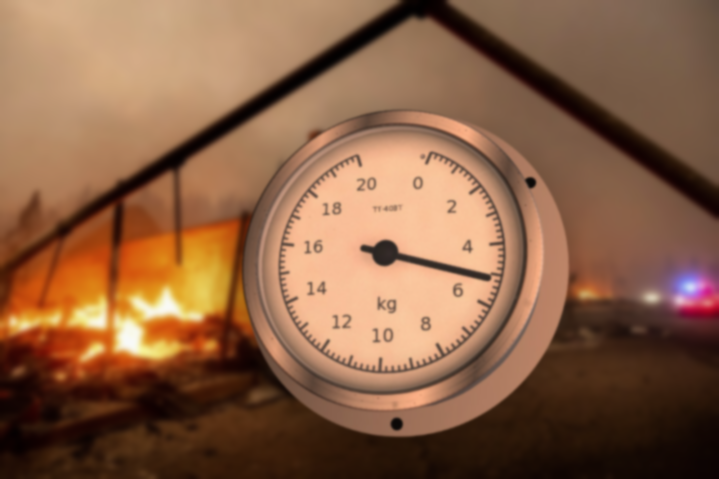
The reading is 5.2 kg
